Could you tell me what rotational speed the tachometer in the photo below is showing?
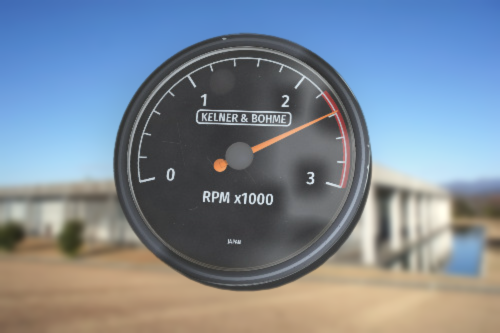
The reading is 2400 rpm
